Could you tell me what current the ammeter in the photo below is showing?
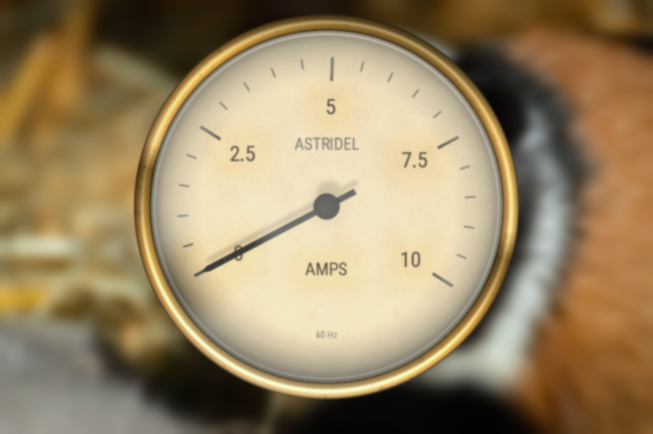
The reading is 0 A
